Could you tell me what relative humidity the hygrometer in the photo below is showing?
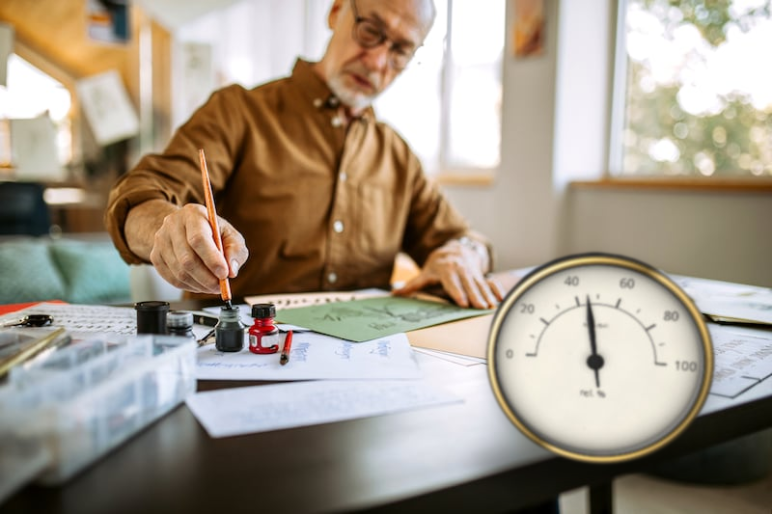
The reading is 45 %
